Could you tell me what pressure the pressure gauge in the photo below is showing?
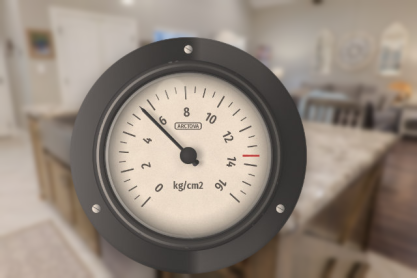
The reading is 5.5 kg/cm²
